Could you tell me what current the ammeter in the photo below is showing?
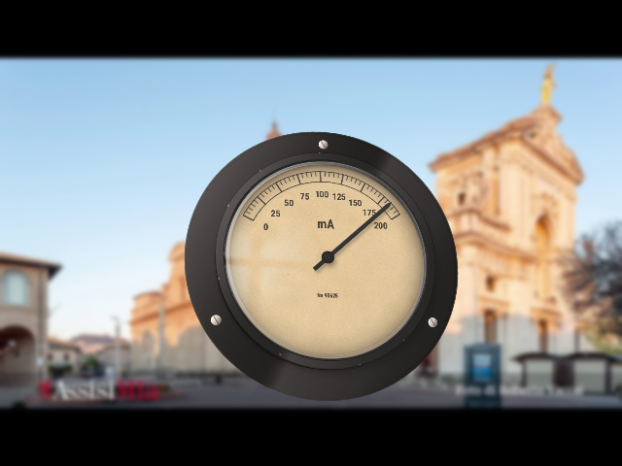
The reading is 185 mA
